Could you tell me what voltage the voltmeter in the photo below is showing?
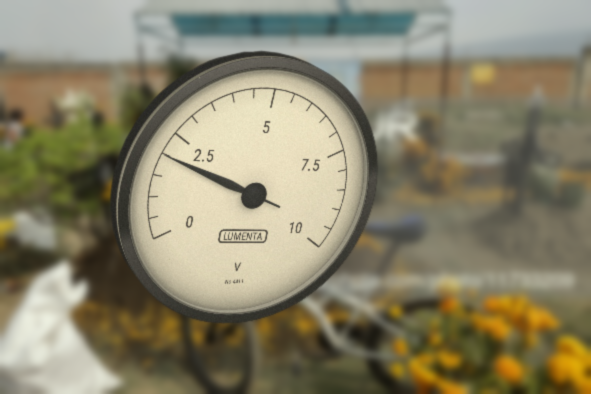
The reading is 2 V
